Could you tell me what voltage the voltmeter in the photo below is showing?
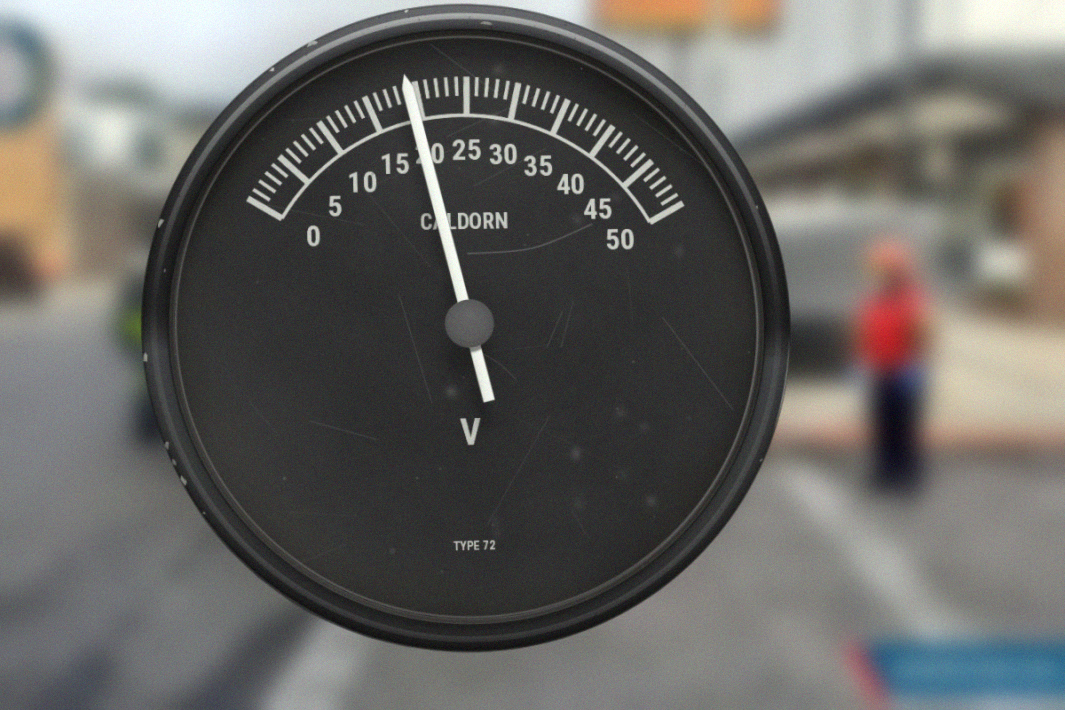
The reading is 19 V
